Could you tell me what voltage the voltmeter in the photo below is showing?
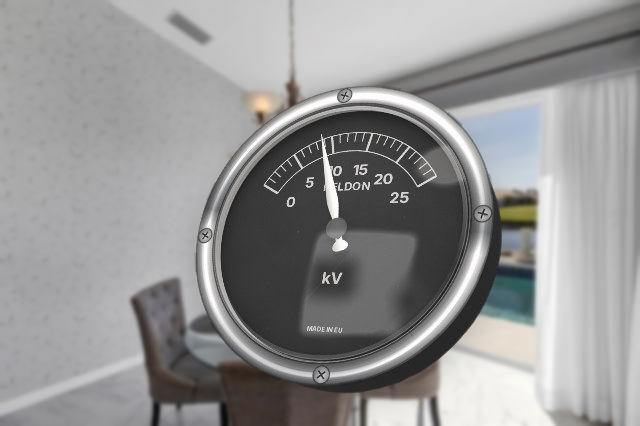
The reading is 9 kV
